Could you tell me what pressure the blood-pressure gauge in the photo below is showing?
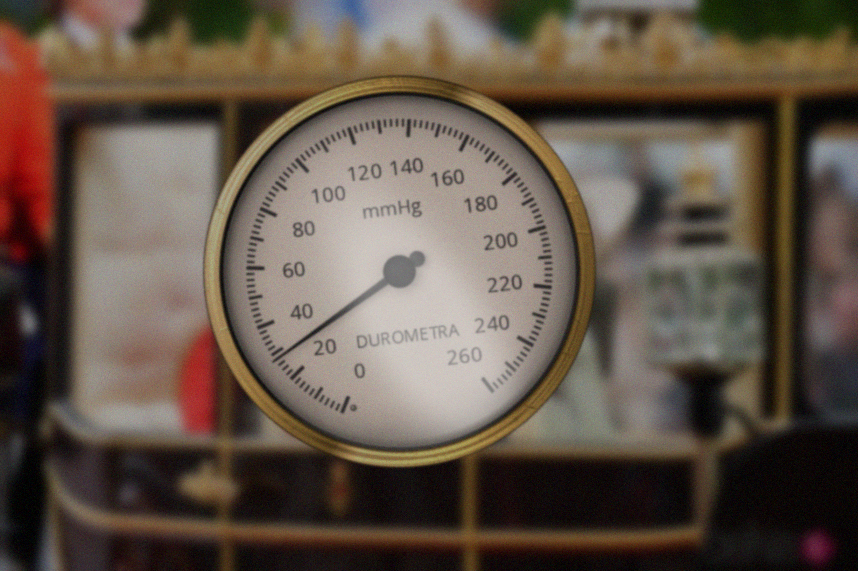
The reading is 28 mmHg
